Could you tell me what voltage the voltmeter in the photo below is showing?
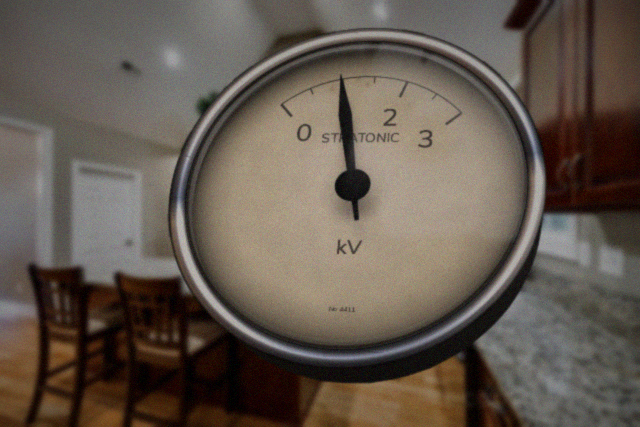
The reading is 1 kV
